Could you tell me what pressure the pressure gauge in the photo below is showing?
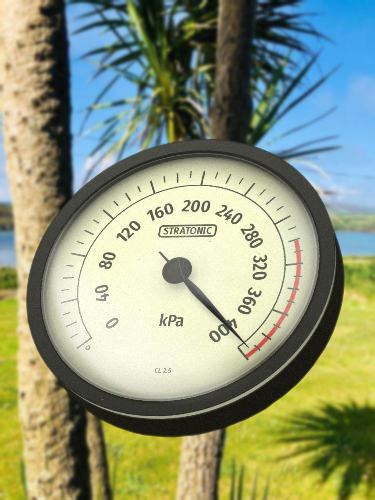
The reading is 395 kPa
